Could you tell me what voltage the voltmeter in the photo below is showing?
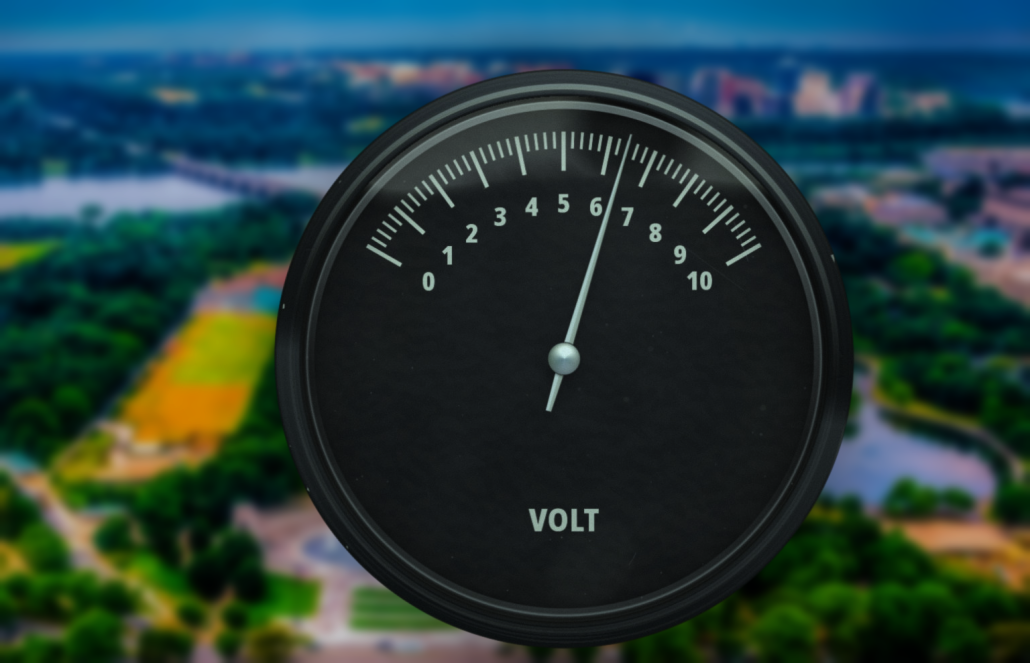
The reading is 6.4 V
